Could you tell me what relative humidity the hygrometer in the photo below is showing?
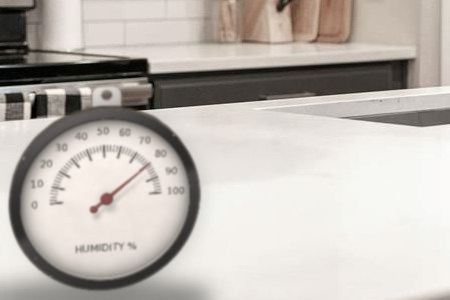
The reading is 80 %
